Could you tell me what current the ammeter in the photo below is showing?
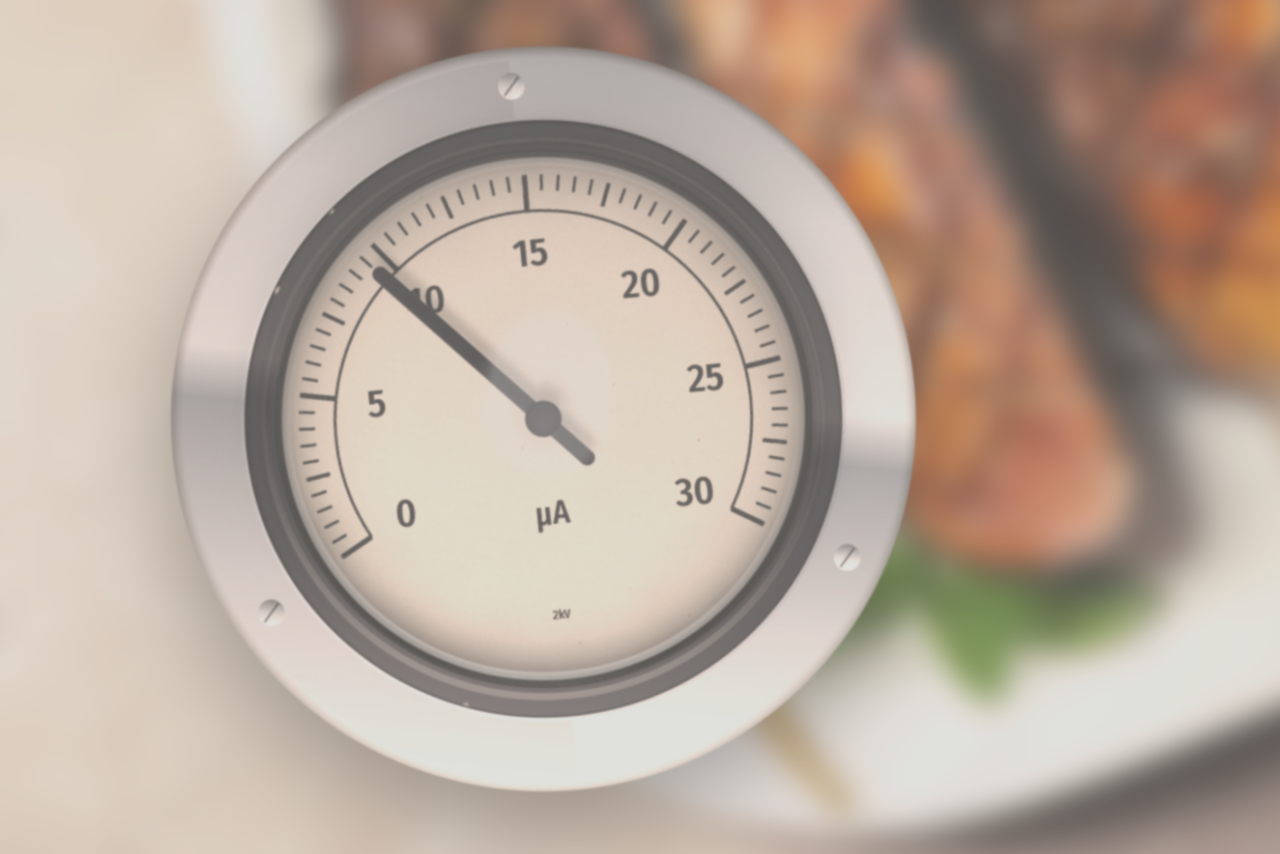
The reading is 9.5 µA
